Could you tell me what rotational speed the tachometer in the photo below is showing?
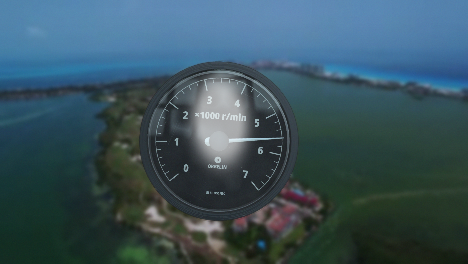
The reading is 5600 rpm
